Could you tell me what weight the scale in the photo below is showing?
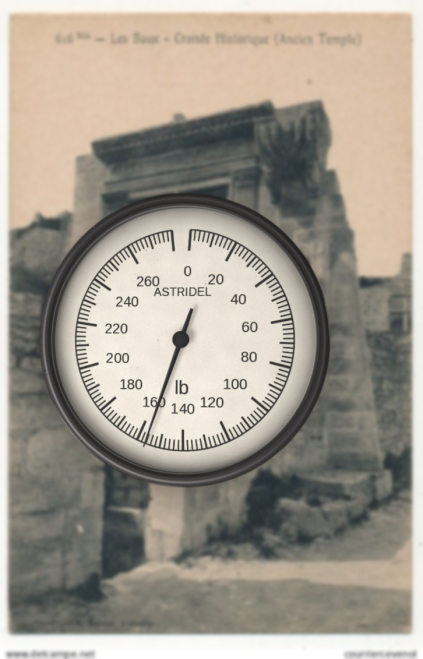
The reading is 156 lb
